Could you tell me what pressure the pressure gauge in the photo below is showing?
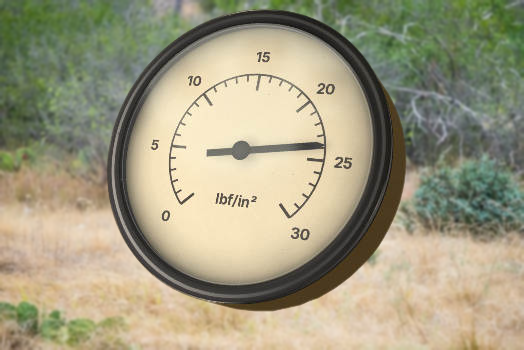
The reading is 24 psi
